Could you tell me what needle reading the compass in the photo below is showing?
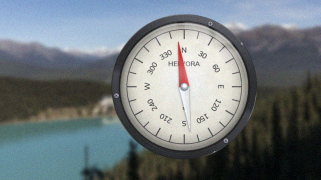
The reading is 352.5 °
